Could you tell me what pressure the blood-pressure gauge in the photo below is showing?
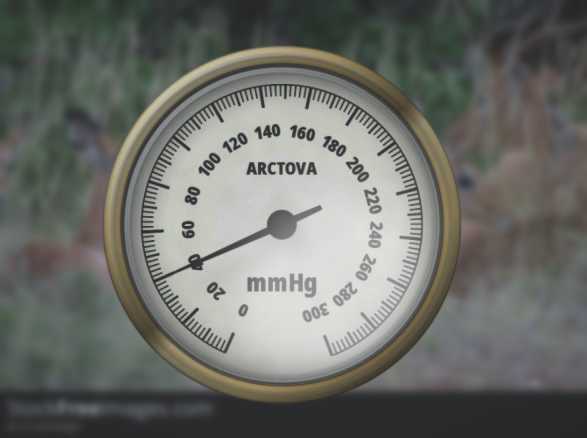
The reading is 40 mmHg
